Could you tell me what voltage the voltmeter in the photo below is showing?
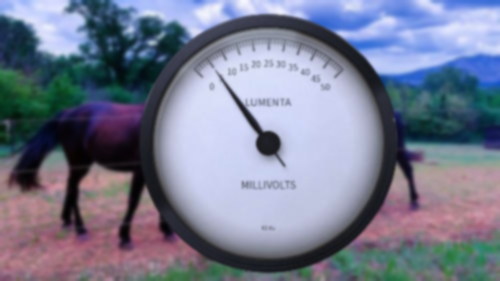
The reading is 5 mV
